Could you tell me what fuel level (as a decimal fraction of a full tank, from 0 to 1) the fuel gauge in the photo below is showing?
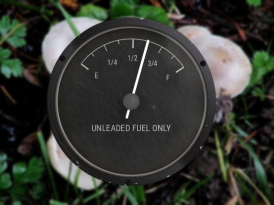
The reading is 0.625
